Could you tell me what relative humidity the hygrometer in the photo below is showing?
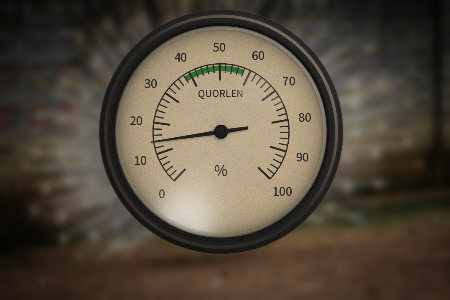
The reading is 14 %
